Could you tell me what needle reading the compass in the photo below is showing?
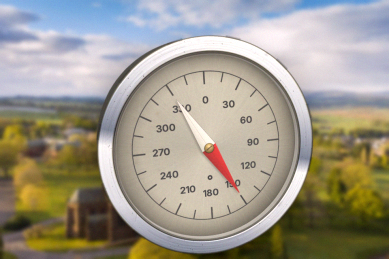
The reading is 150 °
